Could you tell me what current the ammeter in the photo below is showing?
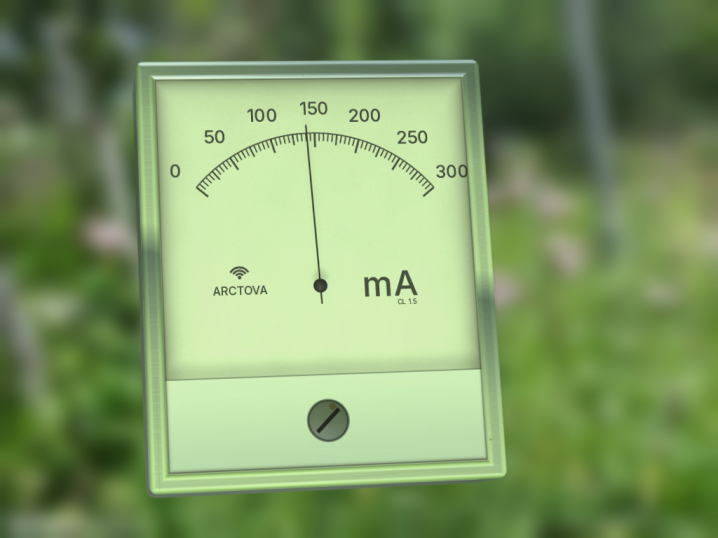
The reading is 140 mA
